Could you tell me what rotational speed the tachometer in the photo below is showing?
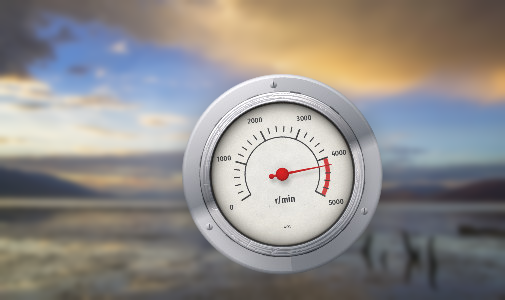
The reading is 4200 rpm
